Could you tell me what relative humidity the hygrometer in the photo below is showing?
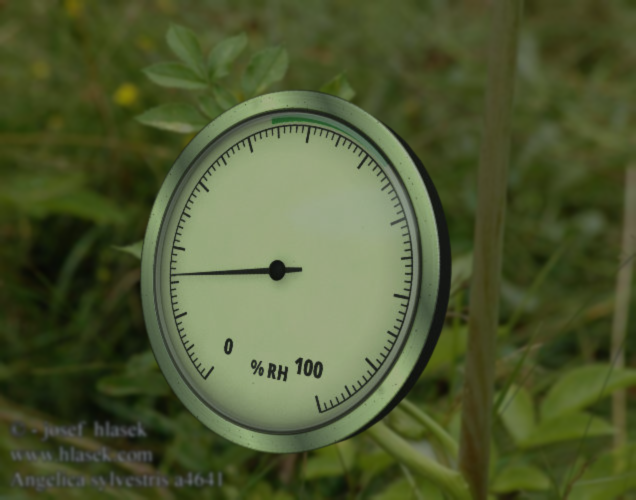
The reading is 16 %
